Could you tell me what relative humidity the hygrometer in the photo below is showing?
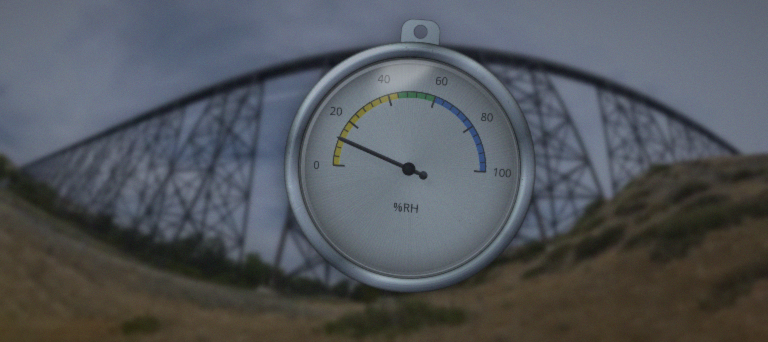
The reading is 12 %
